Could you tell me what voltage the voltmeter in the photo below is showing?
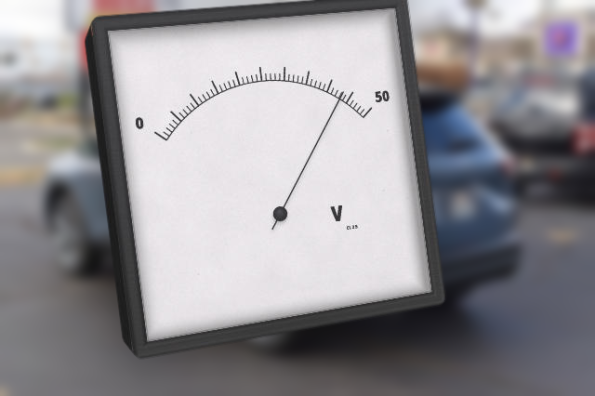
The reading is 43 V
